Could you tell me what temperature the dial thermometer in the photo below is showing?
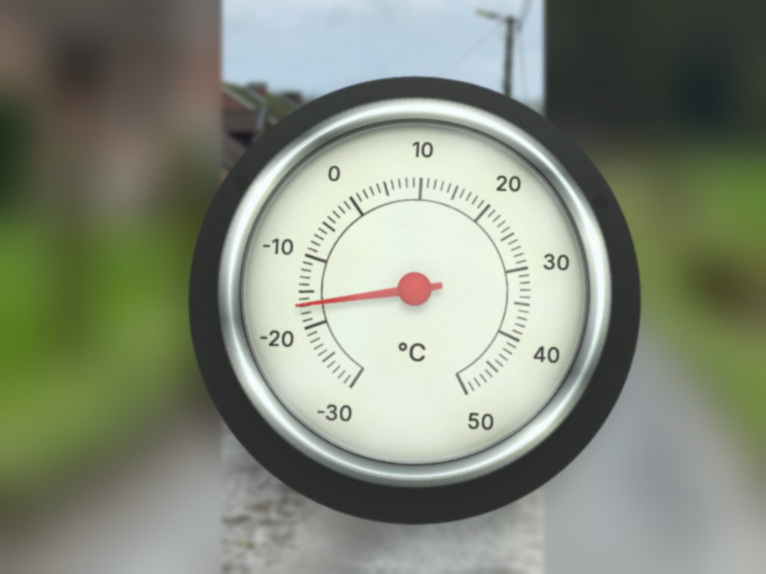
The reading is -17 °C
